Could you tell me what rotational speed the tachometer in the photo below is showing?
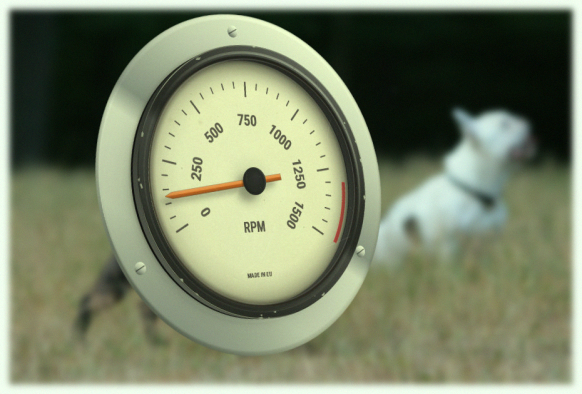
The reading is 125 rpm
